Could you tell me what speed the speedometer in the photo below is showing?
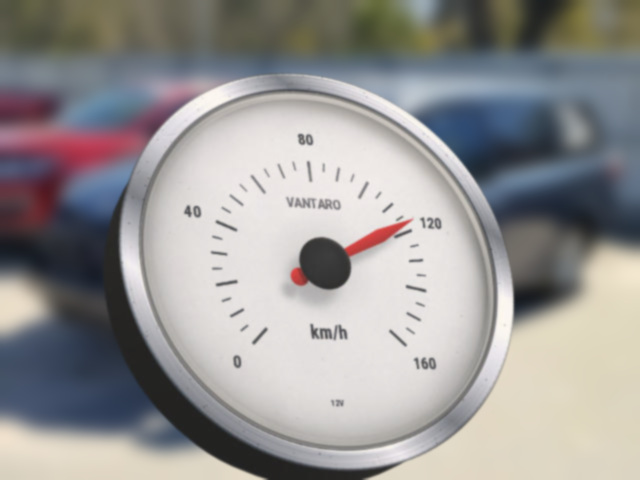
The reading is 117.5 km/h
